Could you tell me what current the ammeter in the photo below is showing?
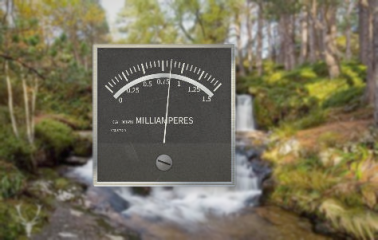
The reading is 0.85 mA
